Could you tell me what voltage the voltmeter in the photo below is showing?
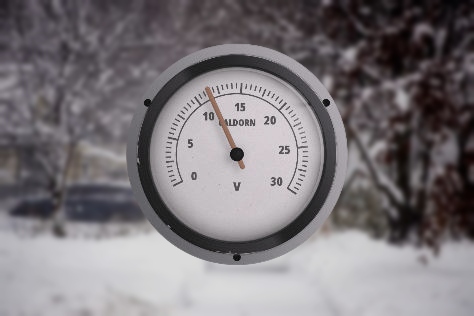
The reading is 11.5 V
